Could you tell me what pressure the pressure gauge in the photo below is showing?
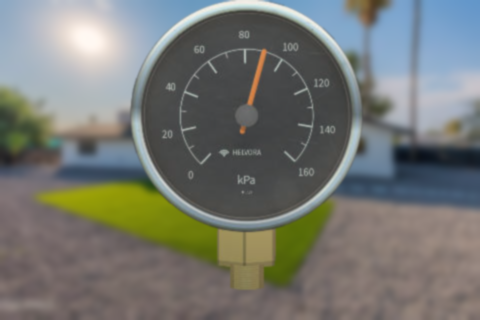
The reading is 90 kPa
